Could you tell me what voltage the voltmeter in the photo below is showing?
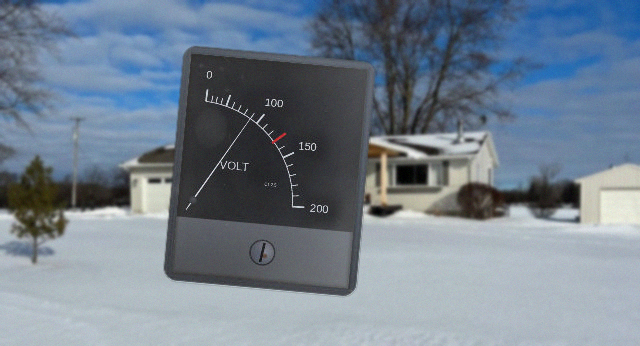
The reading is 90 V
